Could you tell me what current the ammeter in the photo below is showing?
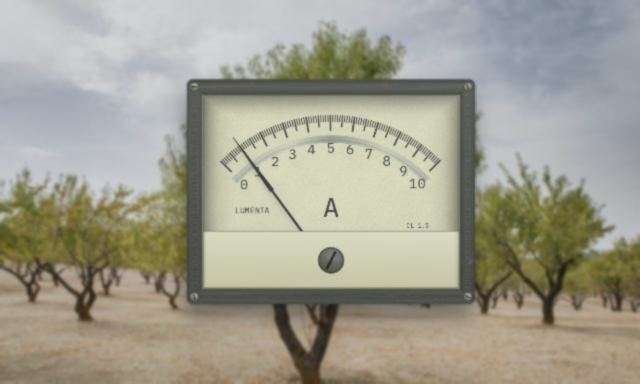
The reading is 1 A
